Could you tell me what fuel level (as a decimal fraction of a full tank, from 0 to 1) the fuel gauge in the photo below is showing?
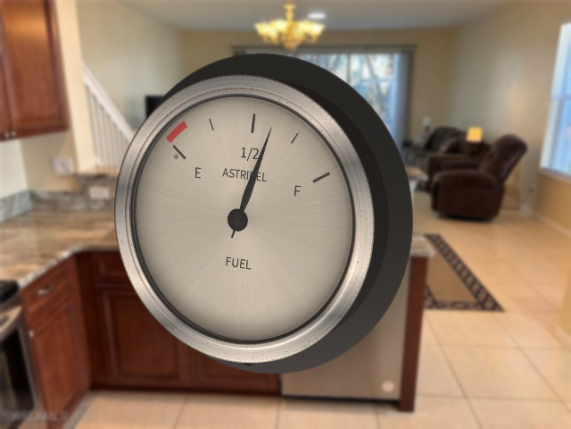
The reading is 0.625
